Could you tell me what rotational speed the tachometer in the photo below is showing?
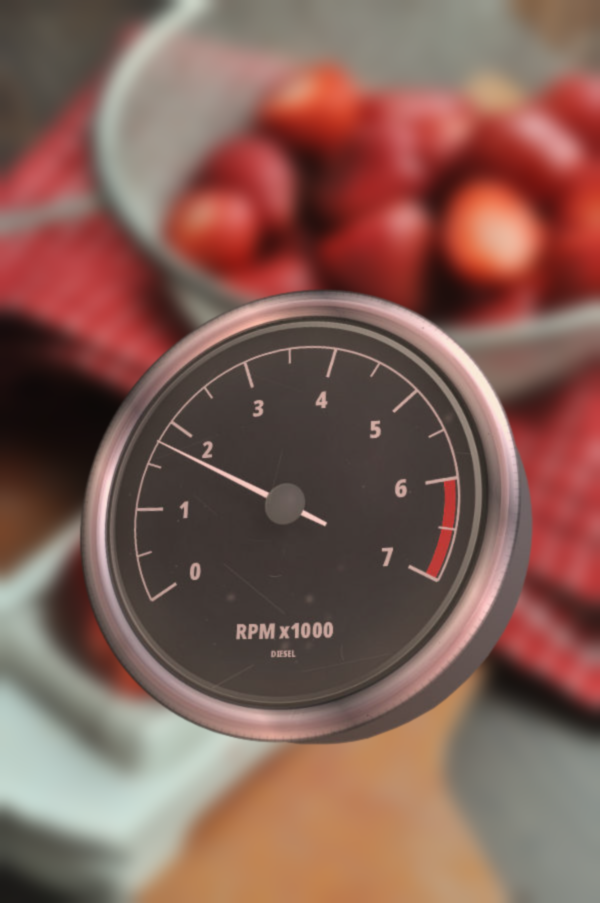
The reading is 1750 rpm
